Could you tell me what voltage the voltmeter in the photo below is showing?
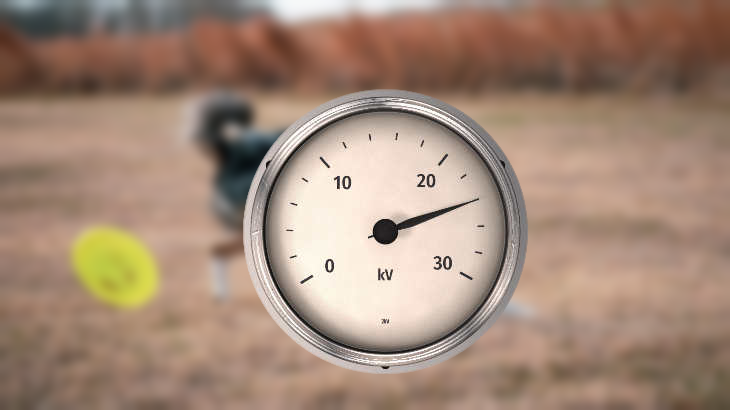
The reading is 24 kV
